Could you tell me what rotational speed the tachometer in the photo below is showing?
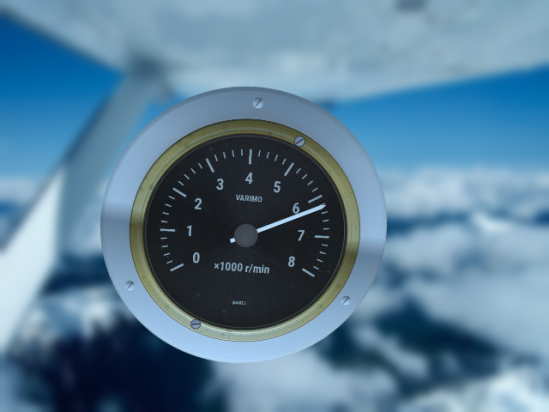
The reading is 6200 rpm
